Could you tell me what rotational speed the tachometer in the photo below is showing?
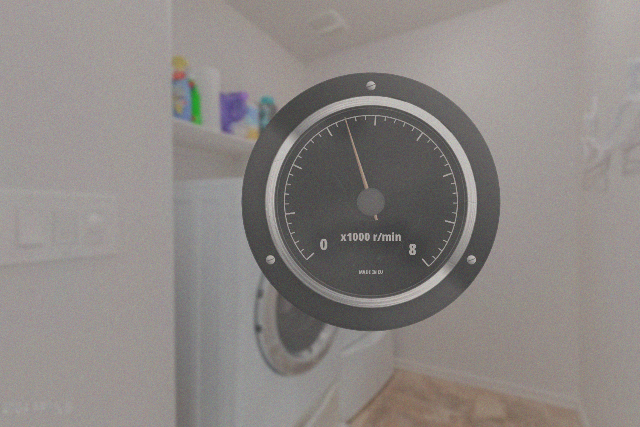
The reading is 3400 rpm
